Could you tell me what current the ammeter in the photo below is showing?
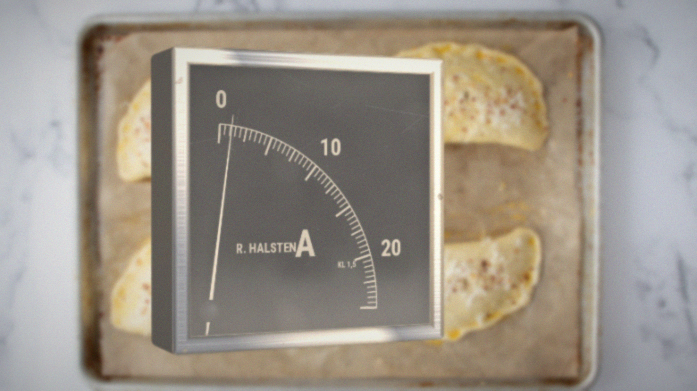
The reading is 1 A
